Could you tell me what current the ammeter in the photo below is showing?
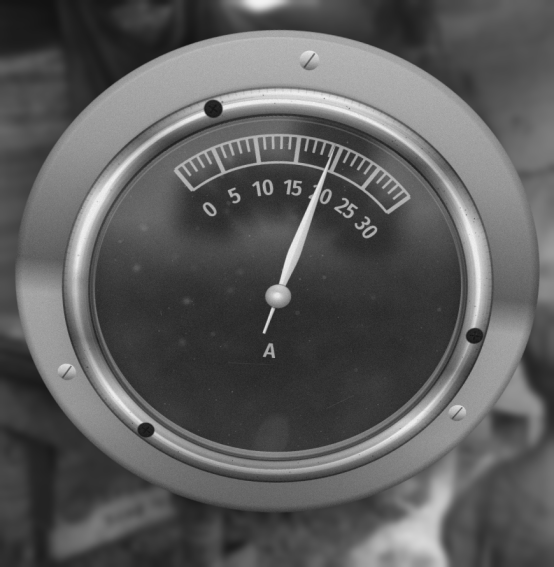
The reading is 19 A
